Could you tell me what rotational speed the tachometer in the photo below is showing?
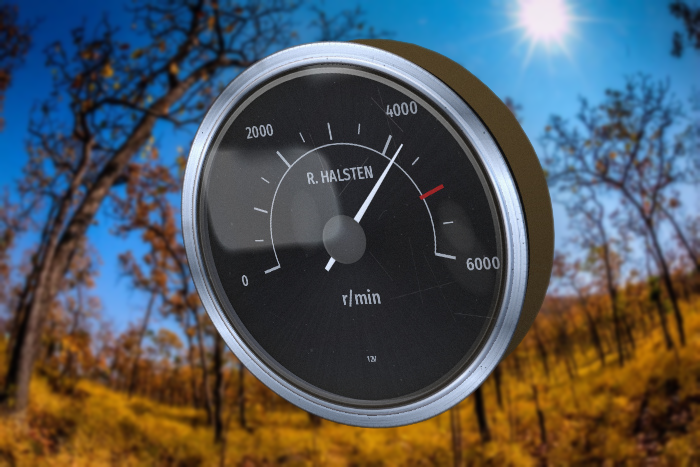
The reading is 4250 rpm
